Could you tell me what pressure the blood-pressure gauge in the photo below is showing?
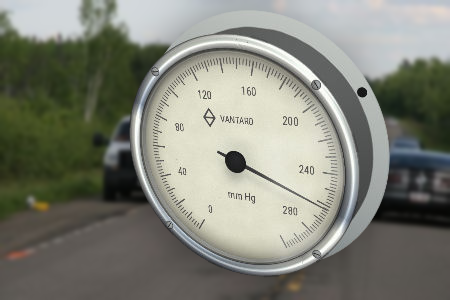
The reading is 260 mmHg
